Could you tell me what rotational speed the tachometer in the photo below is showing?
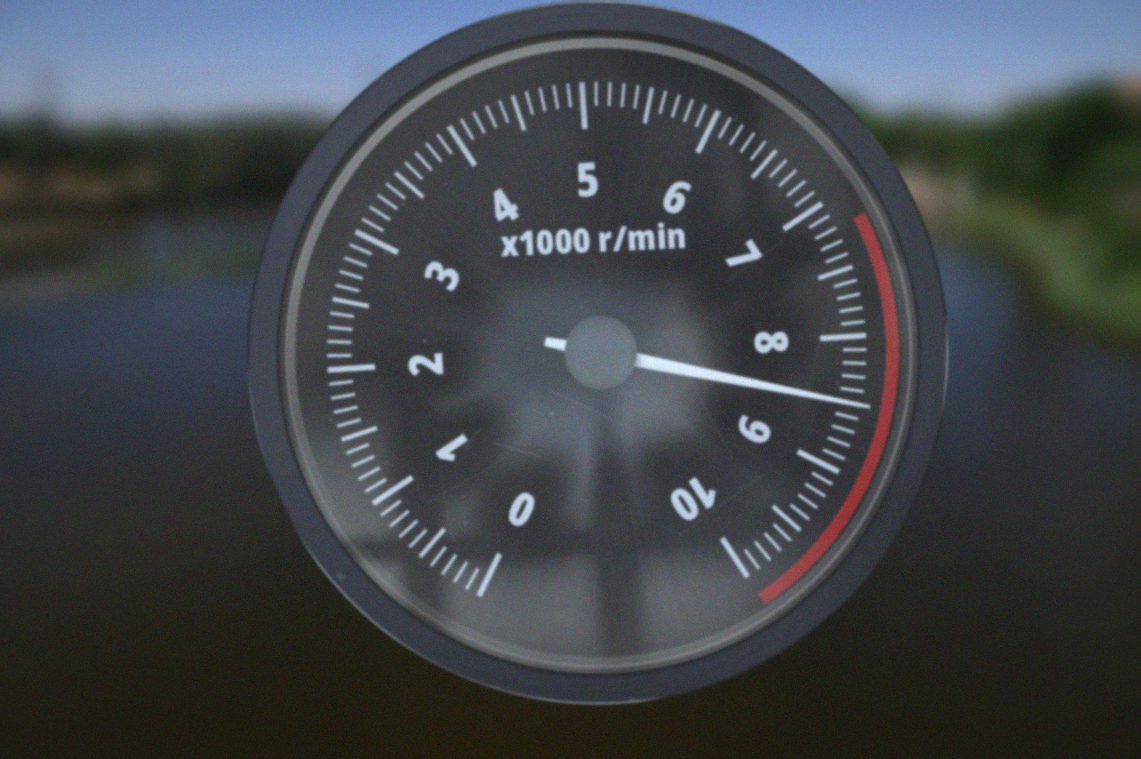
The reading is 8500 rpm
